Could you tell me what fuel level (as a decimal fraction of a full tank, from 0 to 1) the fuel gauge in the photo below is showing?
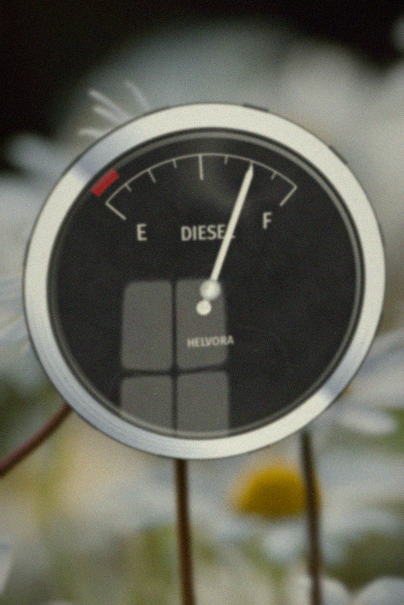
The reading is 0.75
